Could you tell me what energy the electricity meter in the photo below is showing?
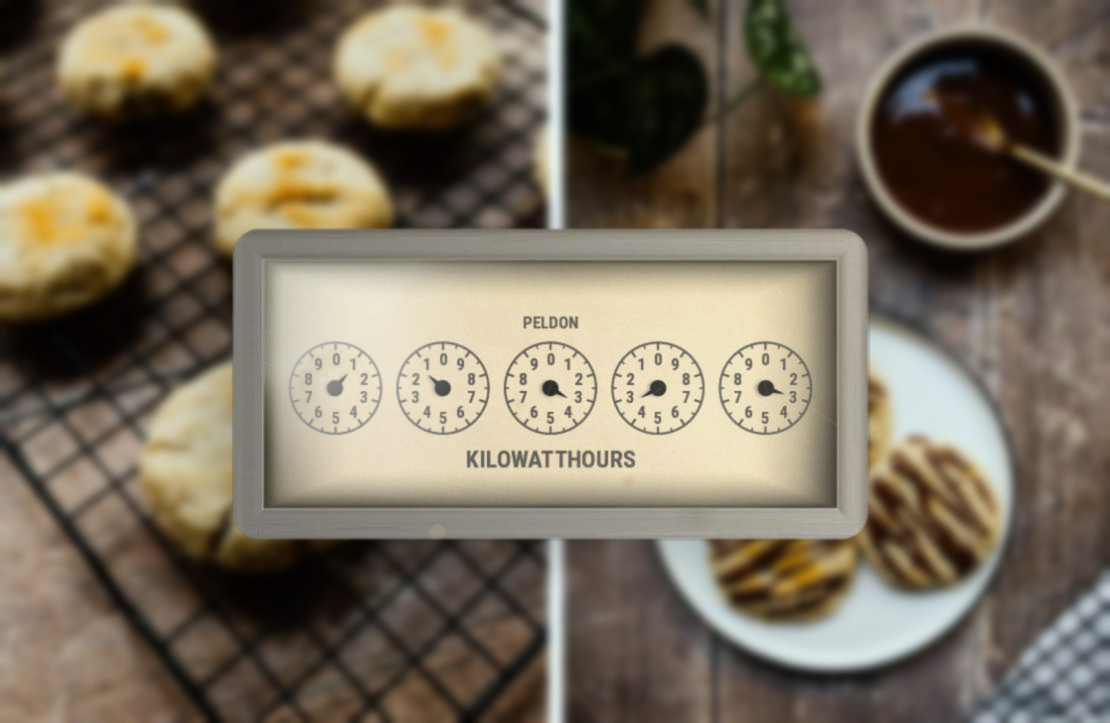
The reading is 11333 kWh
